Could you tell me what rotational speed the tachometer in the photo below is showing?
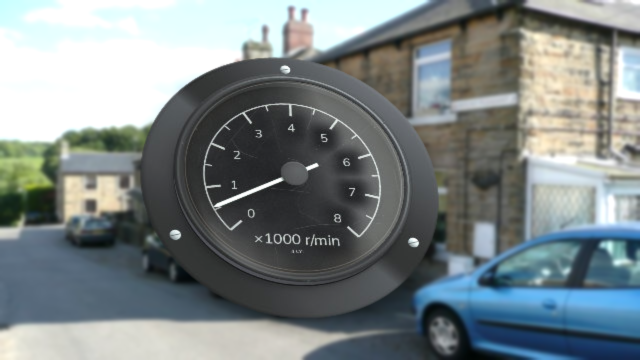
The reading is 500 rpm
